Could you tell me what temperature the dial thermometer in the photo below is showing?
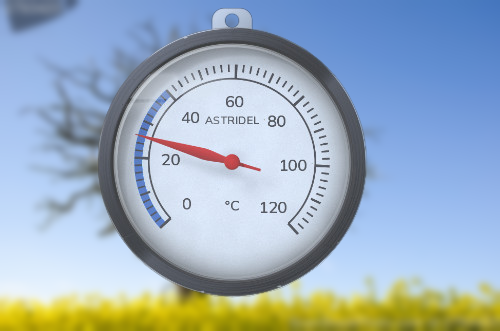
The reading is 26 °C
